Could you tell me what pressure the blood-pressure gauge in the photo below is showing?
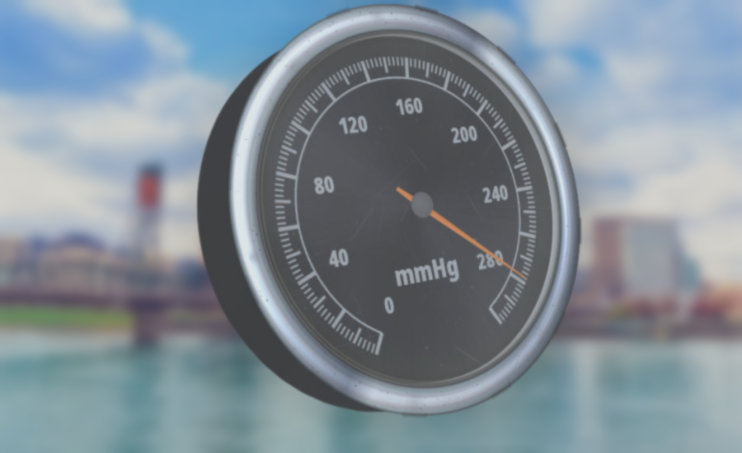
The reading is 280 mmHg
